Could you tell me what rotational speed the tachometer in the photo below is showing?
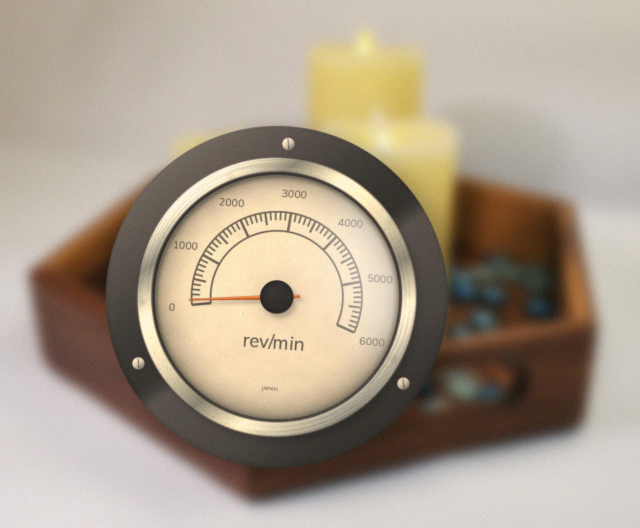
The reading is 100 rpm
